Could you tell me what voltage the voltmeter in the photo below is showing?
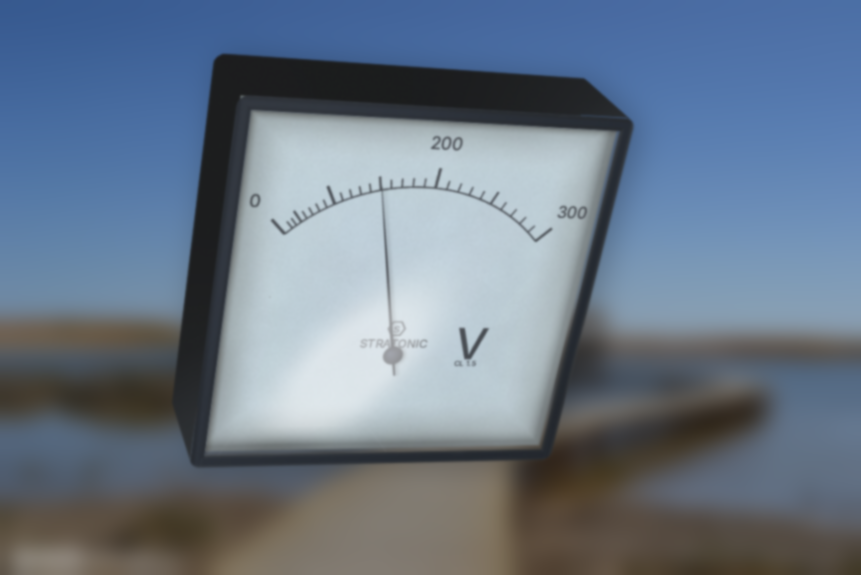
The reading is 150 V
